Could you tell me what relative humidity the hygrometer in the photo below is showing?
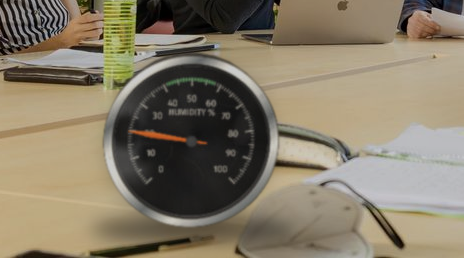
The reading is 20 %
